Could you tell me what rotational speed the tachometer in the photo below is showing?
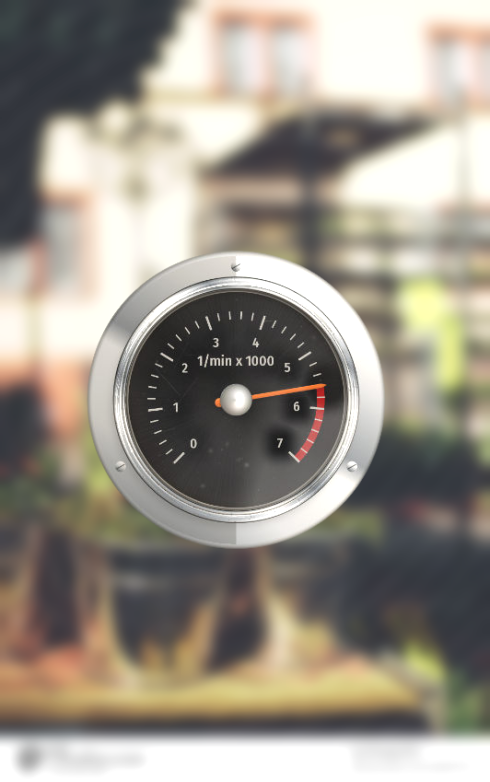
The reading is 5600 rpm
